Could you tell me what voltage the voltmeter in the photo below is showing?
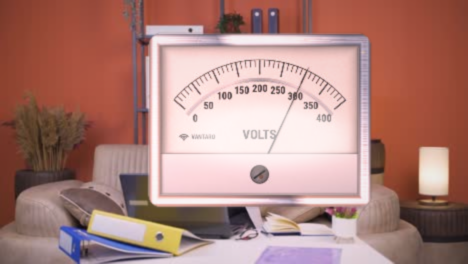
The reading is 300 V
